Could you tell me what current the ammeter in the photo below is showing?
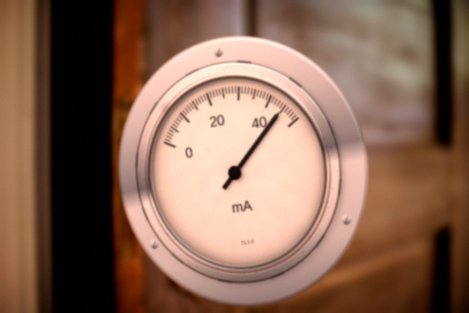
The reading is 45 mA
